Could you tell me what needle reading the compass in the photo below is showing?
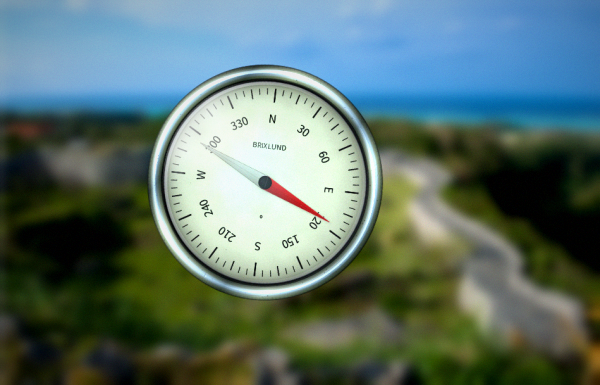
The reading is 115 °
